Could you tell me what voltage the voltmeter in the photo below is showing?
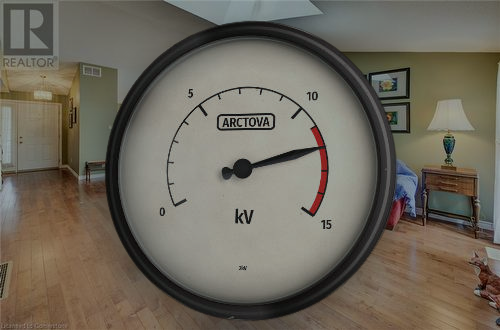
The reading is 12 kV
